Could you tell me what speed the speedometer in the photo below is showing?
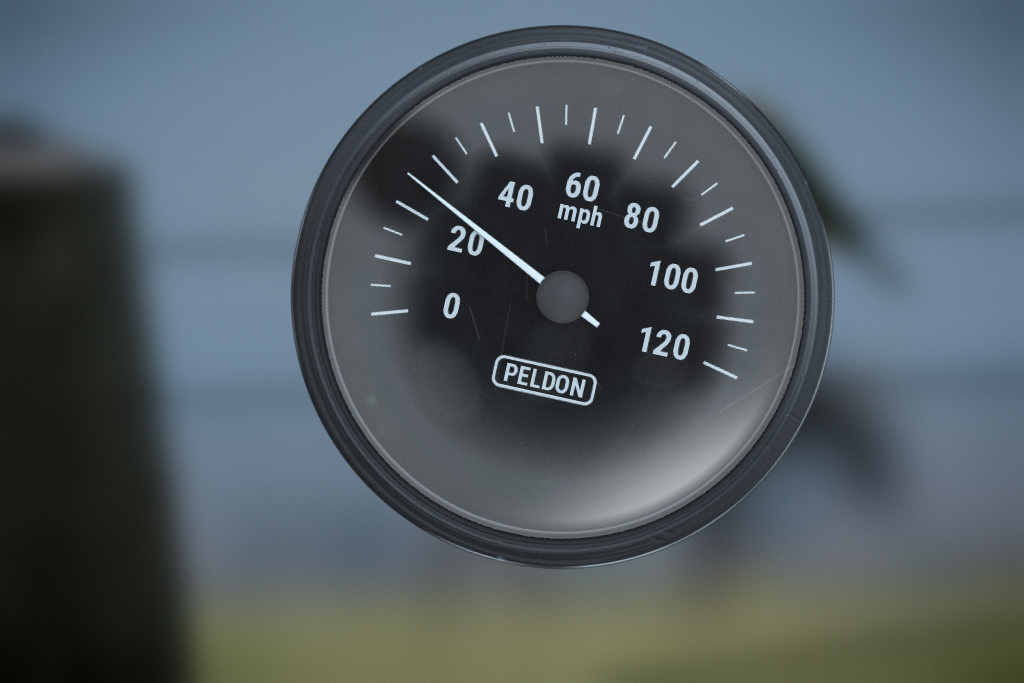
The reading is 25 mph
